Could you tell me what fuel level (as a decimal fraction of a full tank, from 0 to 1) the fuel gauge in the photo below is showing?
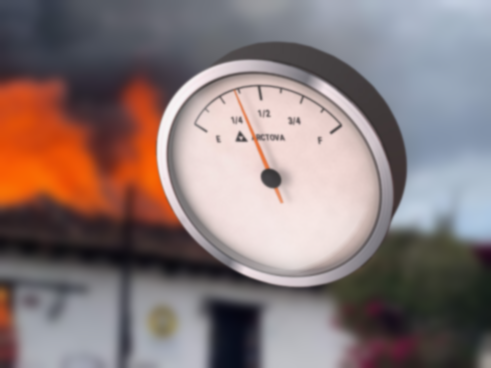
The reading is 0.375
